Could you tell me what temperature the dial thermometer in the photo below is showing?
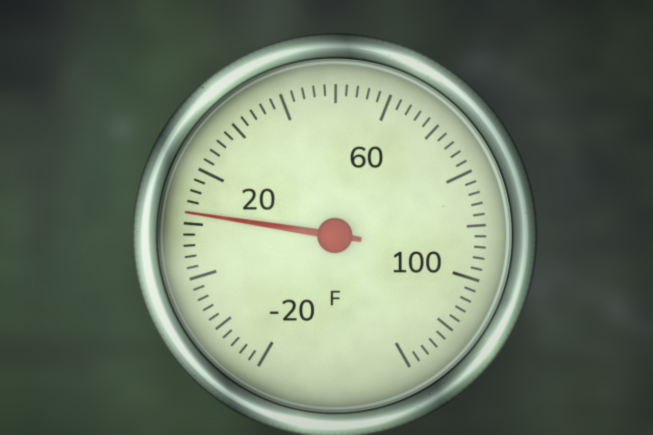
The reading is 12 °F
